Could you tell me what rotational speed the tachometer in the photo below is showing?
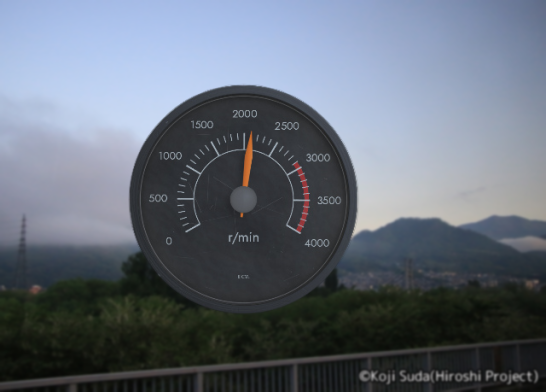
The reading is 2100 rpm
